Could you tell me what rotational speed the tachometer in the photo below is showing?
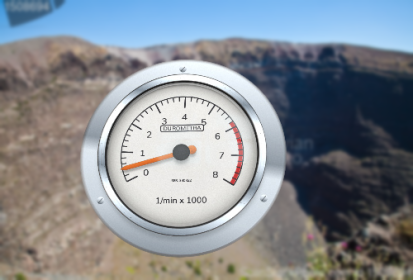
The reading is 400 rpm
